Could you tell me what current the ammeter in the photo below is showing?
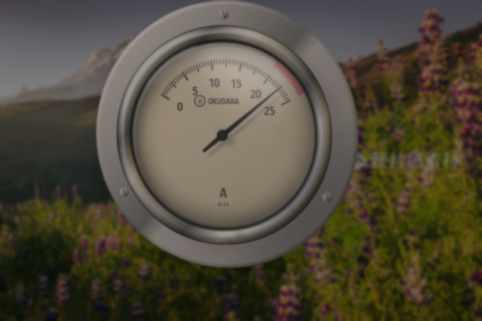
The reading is 22.5 A
